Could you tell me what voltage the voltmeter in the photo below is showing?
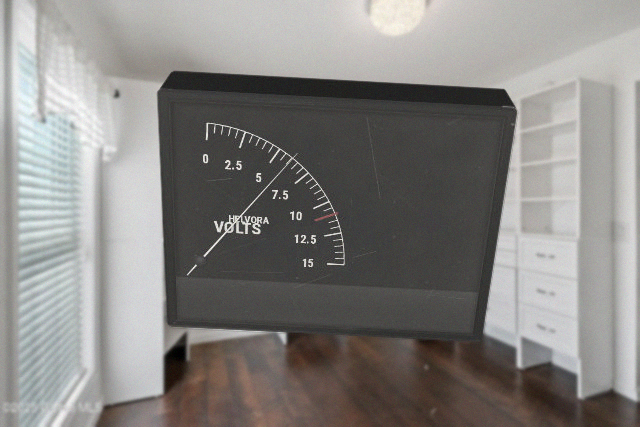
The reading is 6 V
